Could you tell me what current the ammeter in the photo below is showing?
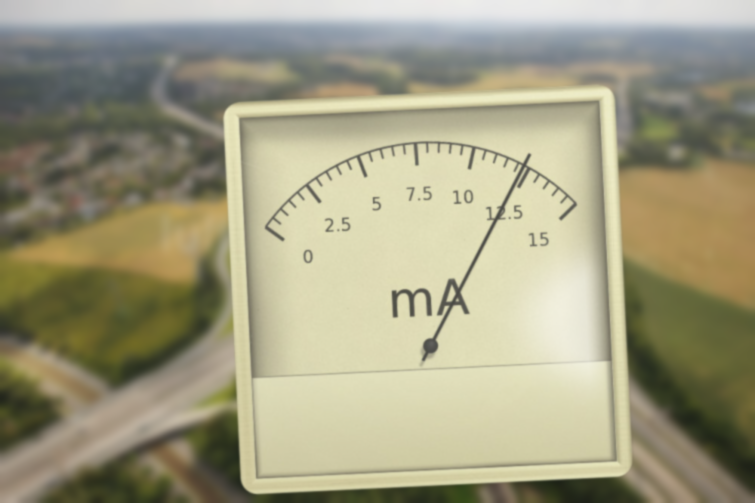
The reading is 12.25 mA
